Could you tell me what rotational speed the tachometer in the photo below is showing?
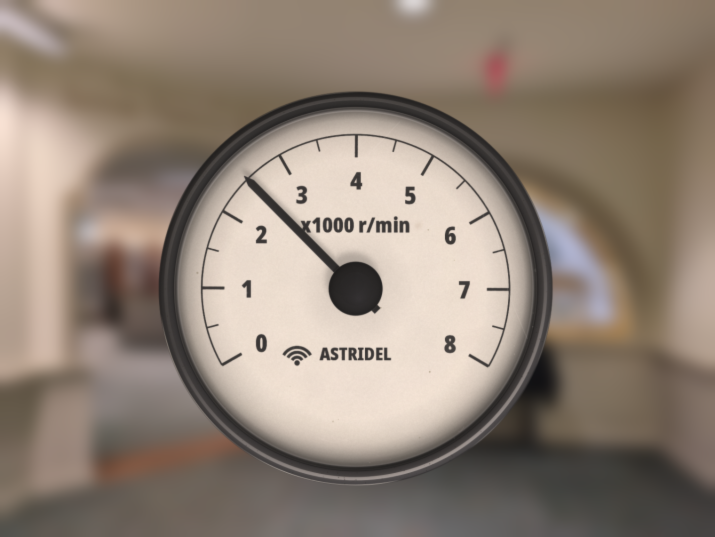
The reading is 2500 rpm
